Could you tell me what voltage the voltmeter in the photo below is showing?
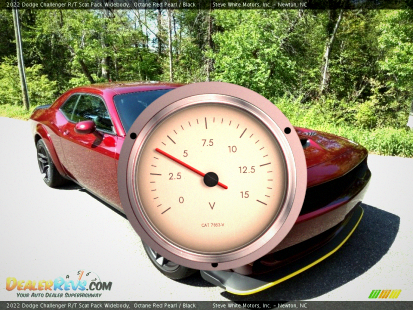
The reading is 4 V
